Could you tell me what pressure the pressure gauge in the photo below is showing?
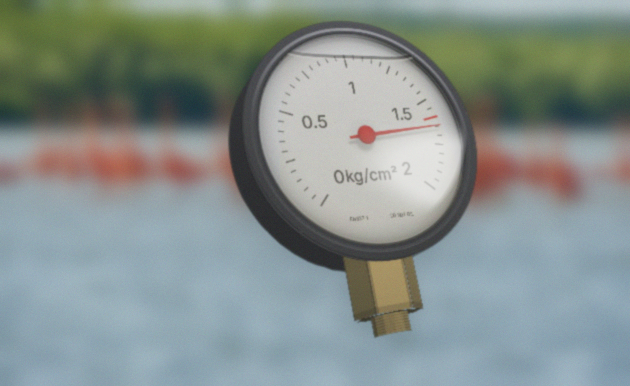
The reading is 1.65 kg/cm²
